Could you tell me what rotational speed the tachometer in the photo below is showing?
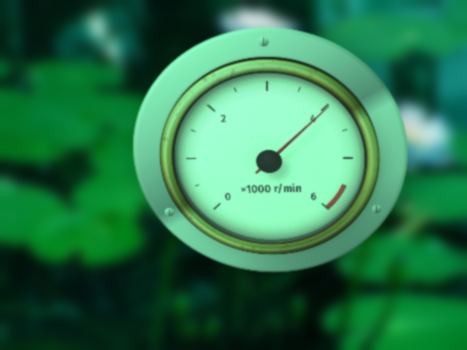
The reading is 4000 rpm
